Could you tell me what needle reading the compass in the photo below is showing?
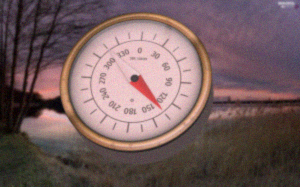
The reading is 135 °
